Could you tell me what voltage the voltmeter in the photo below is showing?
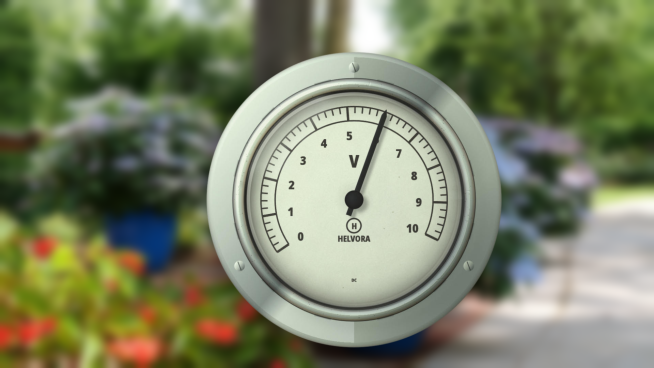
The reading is 6 V
